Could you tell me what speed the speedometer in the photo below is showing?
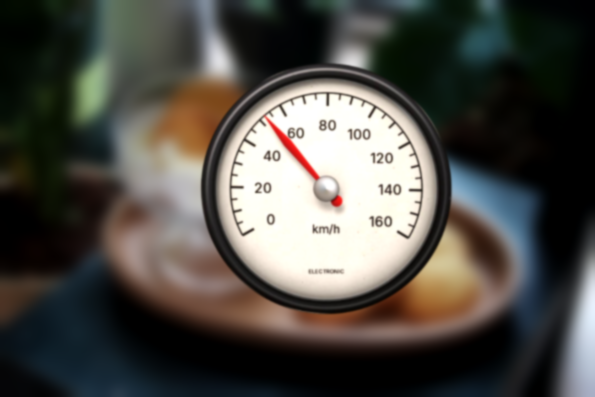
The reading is 52.5 km/h
